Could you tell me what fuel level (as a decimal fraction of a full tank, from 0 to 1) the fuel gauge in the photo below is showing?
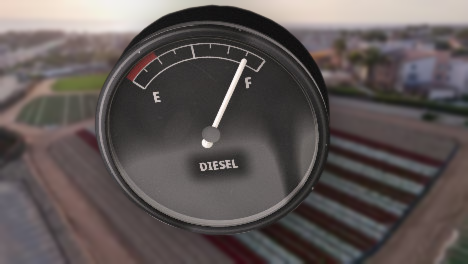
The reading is 0.875
